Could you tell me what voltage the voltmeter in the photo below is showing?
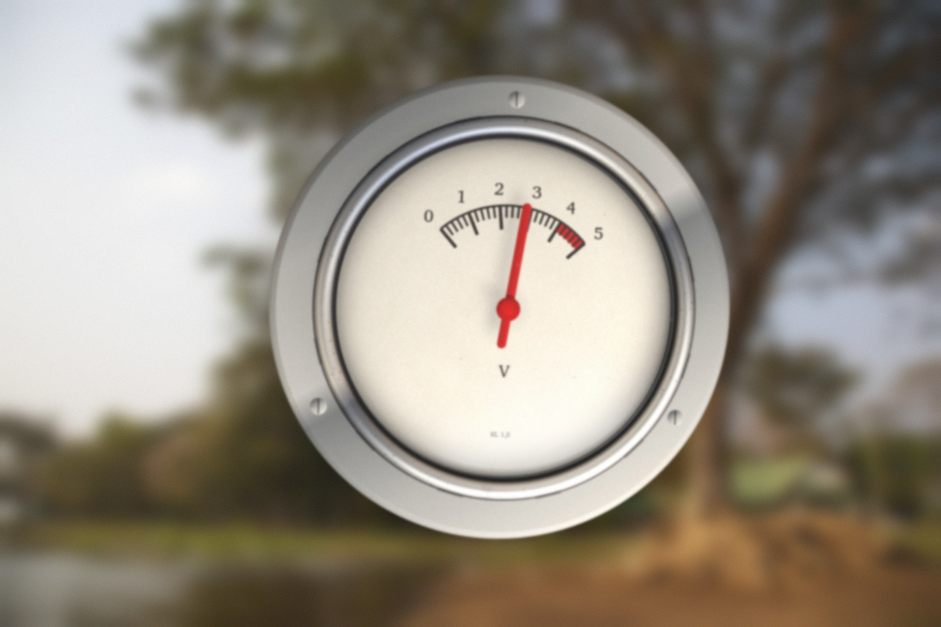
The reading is 2.8 V
